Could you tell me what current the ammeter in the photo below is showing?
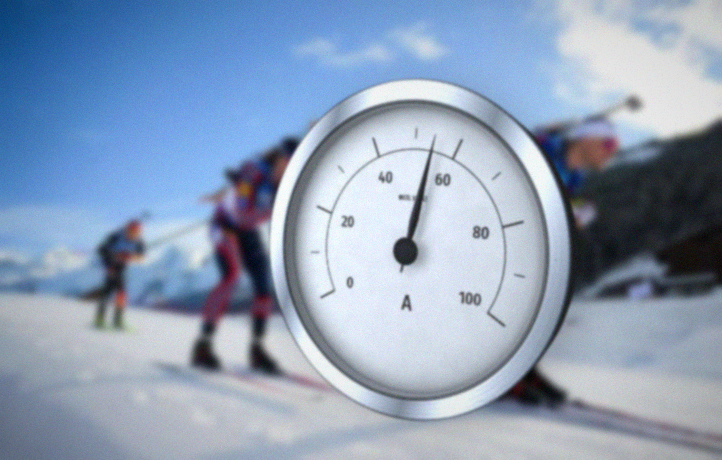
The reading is 55 A
